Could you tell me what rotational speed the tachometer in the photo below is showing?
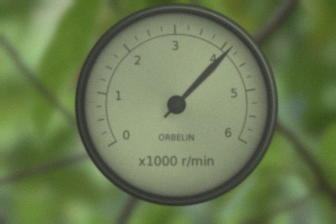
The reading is 4125 rpm
